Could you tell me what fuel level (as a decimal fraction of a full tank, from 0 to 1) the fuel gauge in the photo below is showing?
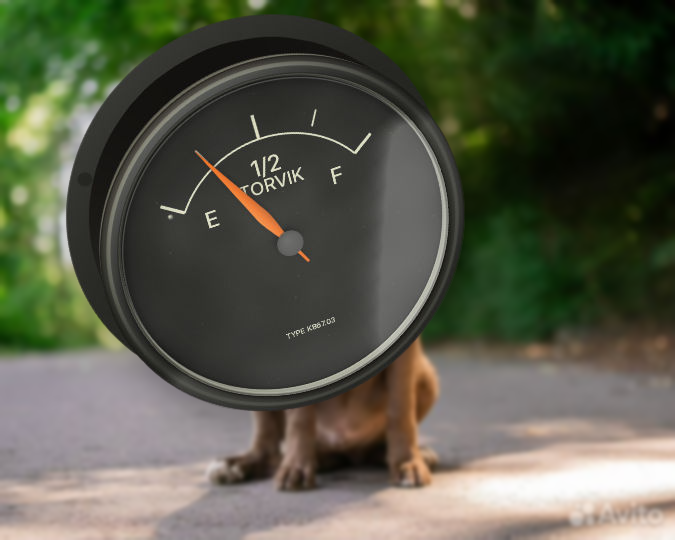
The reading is 0.25
